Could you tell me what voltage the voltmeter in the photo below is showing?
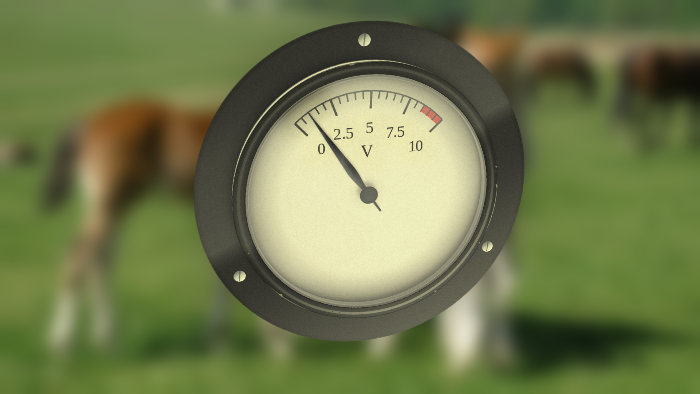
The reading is 1 V
